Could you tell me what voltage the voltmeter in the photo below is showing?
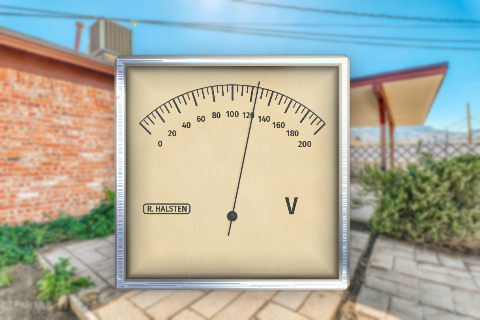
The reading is 125 V
